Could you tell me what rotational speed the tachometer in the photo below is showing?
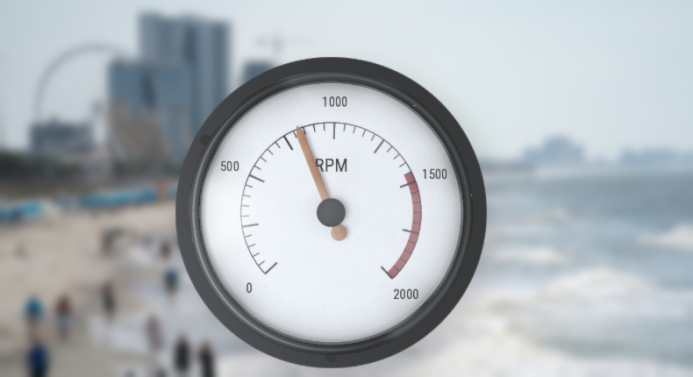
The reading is 825 rpm
